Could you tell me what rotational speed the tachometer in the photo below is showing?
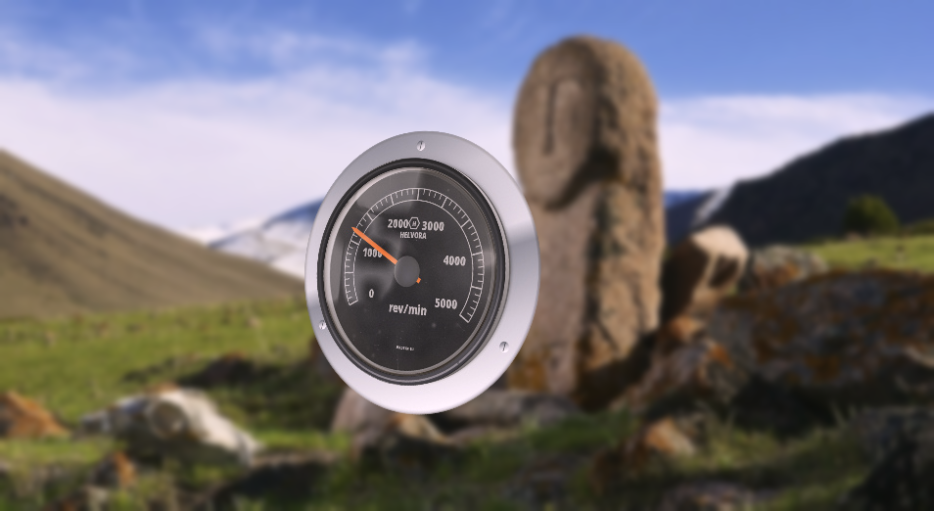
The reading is 1200 rpm
